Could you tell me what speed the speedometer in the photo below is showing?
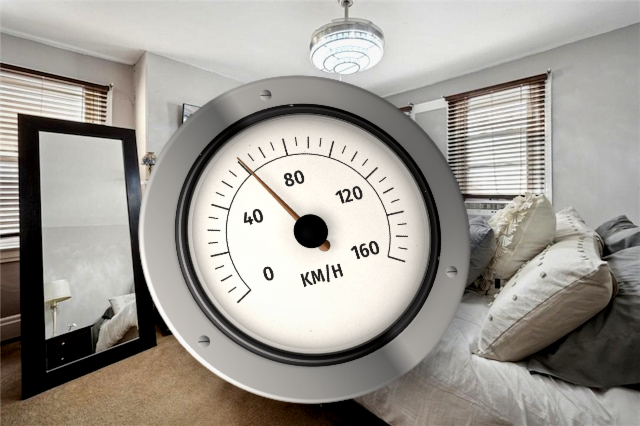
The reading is 60 km/h
